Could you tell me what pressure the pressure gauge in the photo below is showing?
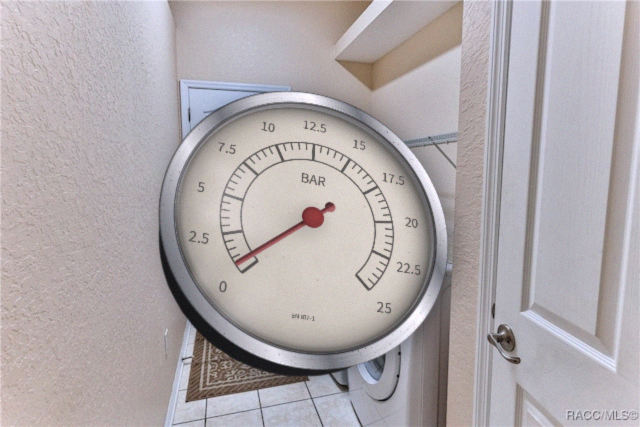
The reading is 0.5 bar
